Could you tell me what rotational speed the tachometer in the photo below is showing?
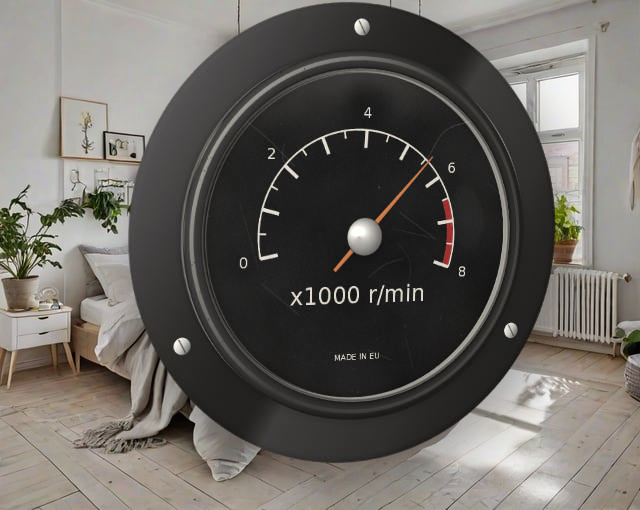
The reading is 5500 rpm
